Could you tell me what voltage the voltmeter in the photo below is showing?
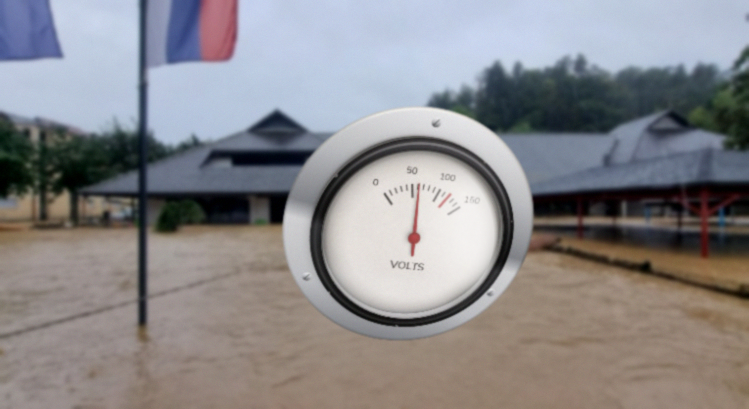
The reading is 60 V
